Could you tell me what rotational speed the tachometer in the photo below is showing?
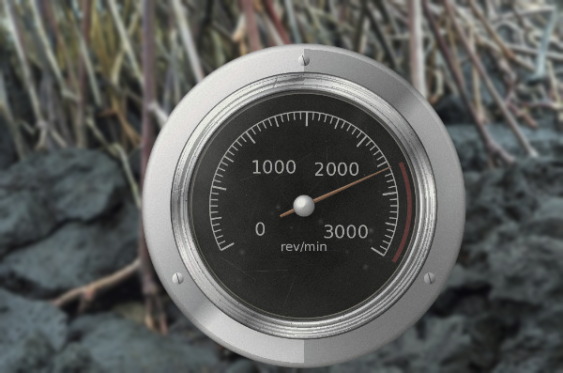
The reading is 2300 rpm
